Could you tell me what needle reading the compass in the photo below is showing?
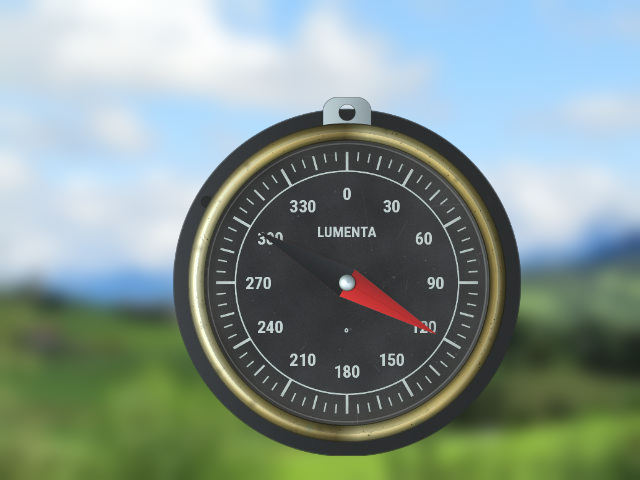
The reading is 120 °
